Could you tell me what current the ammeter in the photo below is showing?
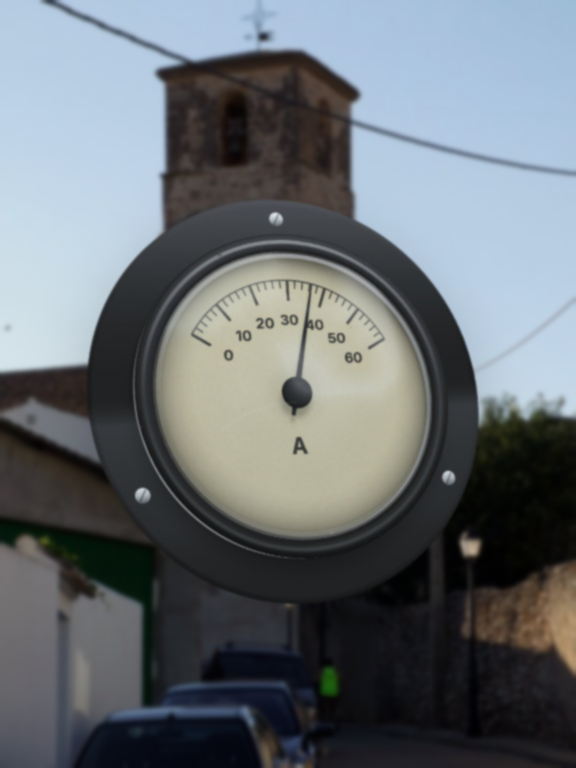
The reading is 36 A
